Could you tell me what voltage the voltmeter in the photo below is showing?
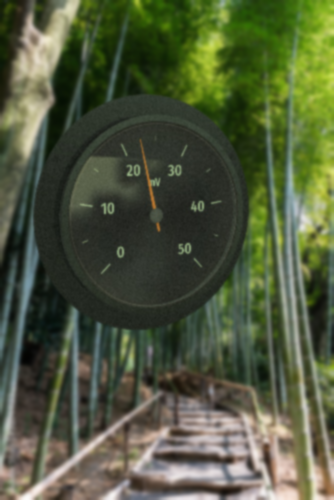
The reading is 22.5 mV
